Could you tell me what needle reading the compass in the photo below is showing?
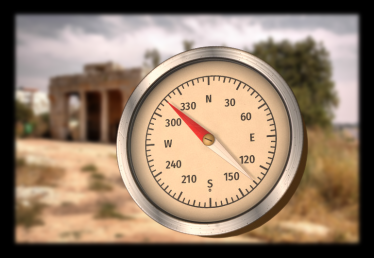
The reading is 315 °
